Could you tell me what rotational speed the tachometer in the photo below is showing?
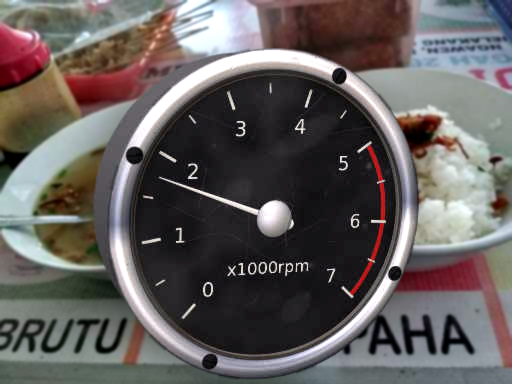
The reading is 1750 rpm
